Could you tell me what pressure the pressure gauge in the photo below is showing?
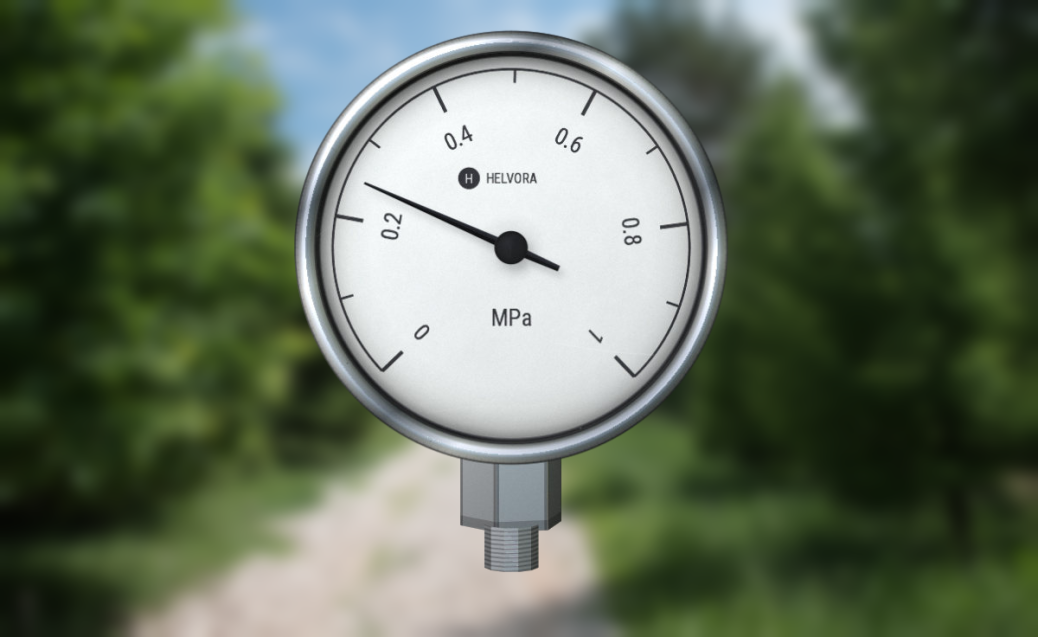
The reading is 0.25 MPa
